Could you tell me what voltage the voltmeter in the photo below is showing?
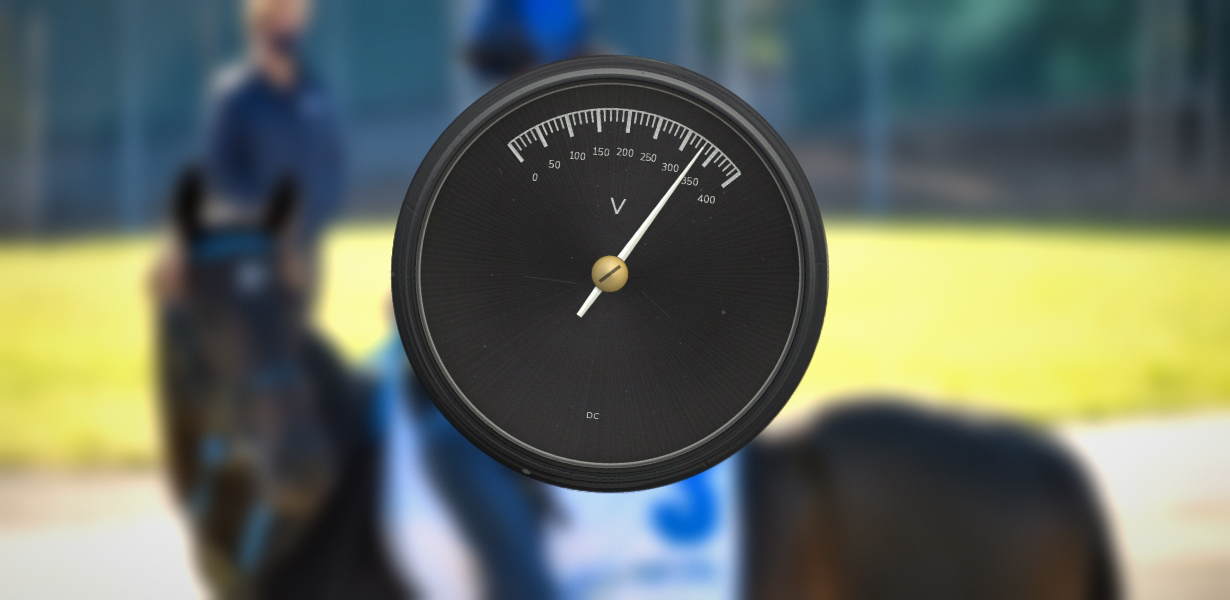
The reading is 330 V
